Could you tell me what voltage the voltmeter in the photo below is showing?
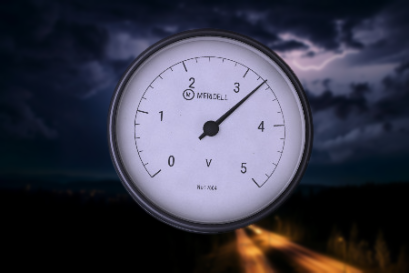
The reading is 3.3 V
